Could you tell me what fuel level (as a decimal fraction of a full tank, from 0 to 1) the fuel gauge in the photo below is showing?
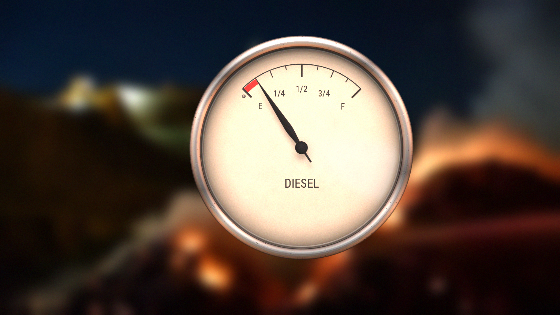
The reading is 0.125
